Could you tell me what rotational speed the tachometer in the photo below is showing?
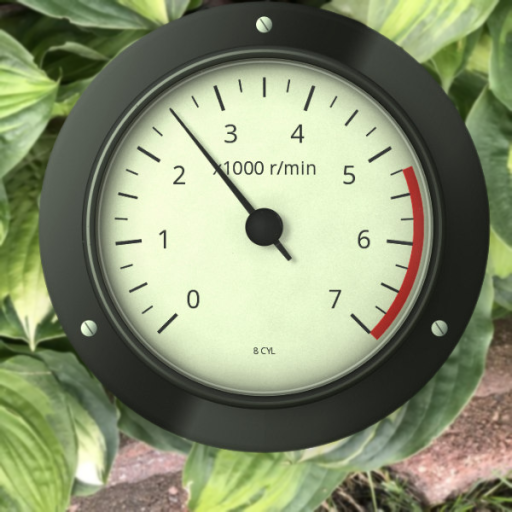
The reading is 2500 rpm
